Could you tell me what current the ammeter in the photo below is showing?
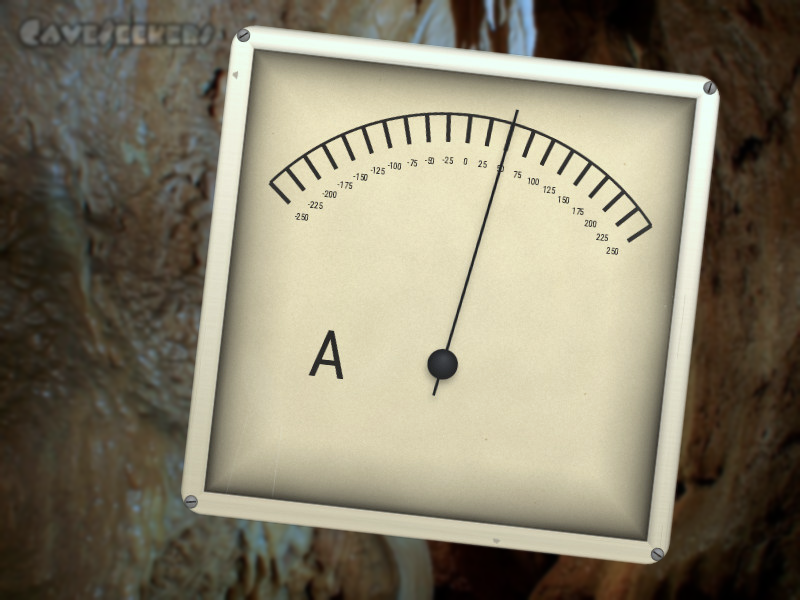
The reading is 50 A
